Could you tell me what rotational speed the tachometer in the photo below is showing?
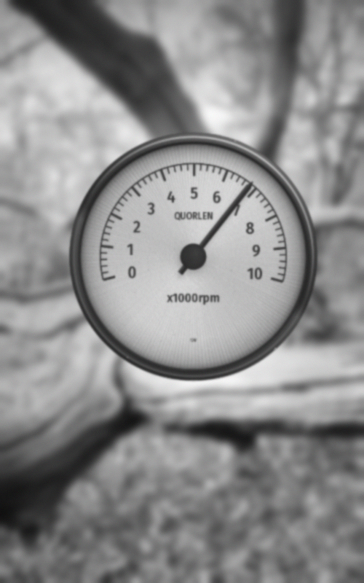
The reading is 6800 rpm
